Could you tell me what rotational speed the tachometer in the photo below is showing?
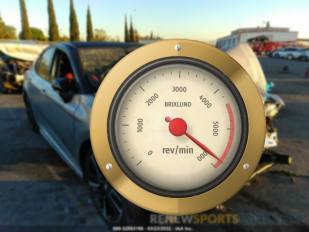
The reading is 5800 rpm
